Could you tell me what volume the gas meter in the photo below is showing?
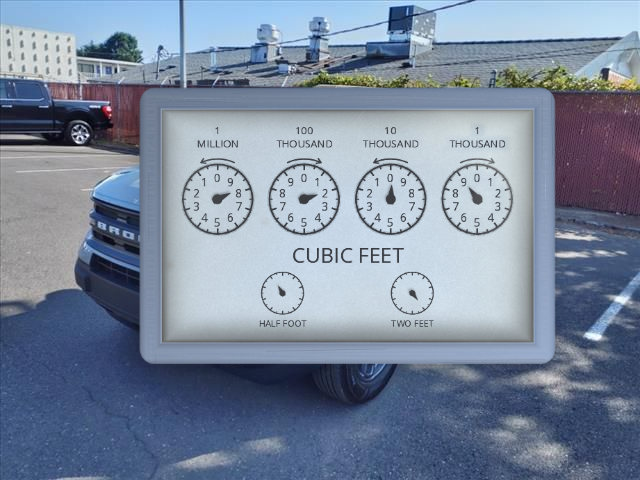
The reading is 819900 ft³
